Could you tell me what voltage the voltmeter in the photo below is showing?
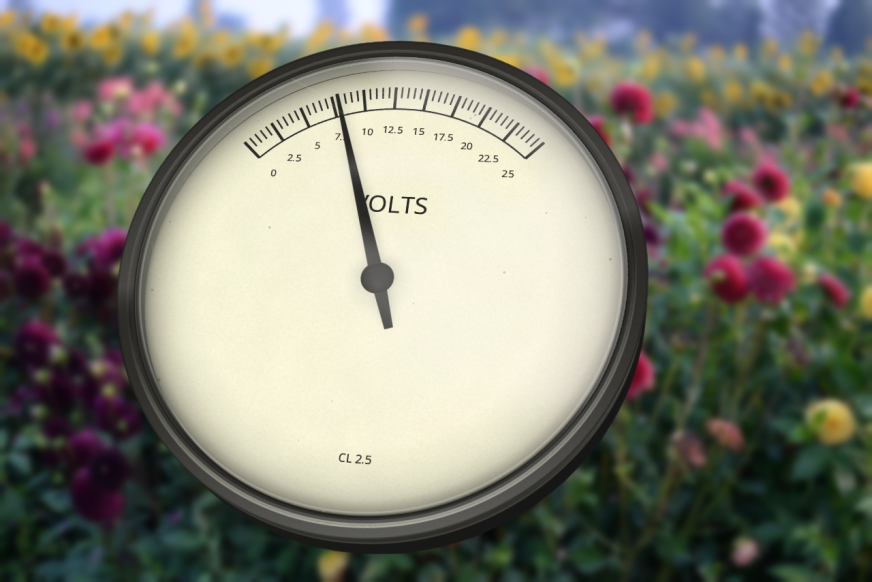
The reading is 8 V
